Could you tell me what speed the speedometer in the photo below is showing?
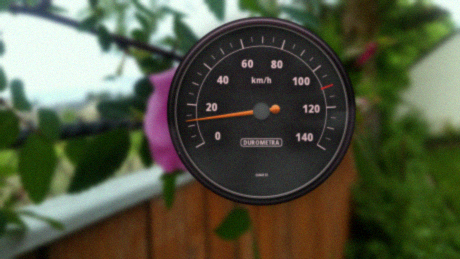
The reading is 12.5 km/h
